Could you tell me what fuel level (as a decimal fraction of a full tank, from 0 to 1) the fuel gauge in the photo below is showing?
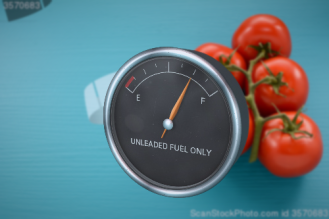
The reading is 0.75
